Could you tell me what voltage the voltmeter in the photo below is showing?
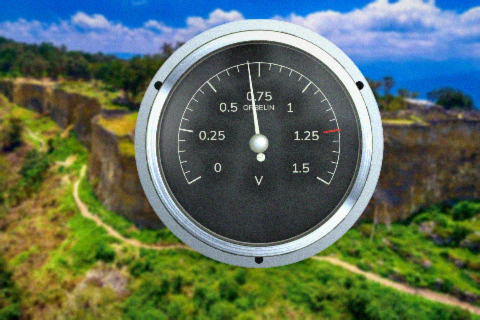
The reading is 0.7 V
